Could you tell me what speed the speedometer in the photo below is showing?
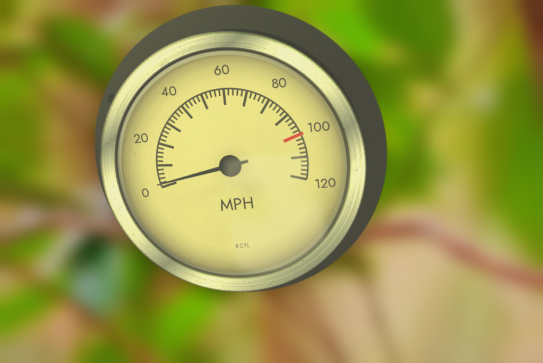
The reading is 2 mph
